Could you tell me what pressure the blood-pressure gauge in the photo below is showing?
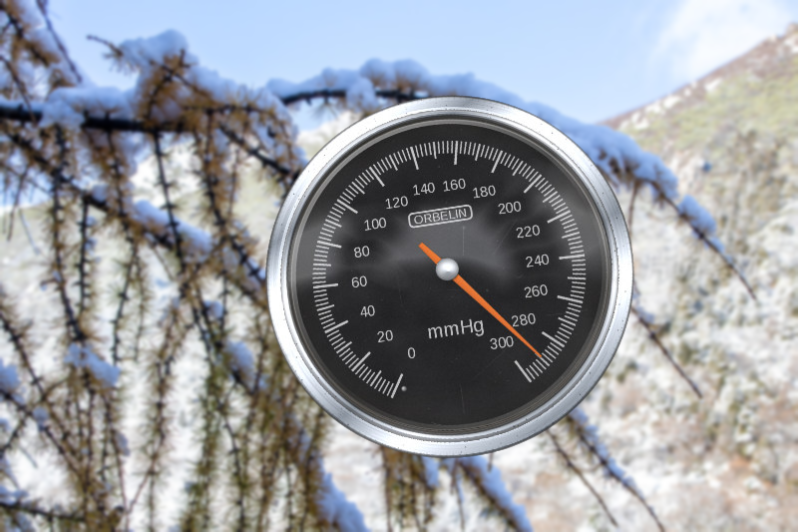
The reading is 290 mmHg
